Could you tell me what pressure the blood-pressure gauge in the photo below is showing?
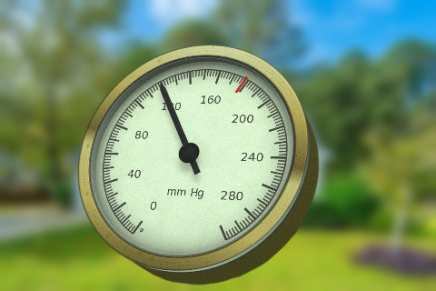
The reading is 120 mmHg
